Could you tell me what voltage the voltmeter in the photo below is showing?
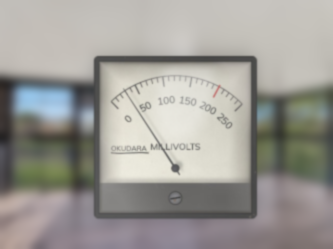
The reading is 30 mV
